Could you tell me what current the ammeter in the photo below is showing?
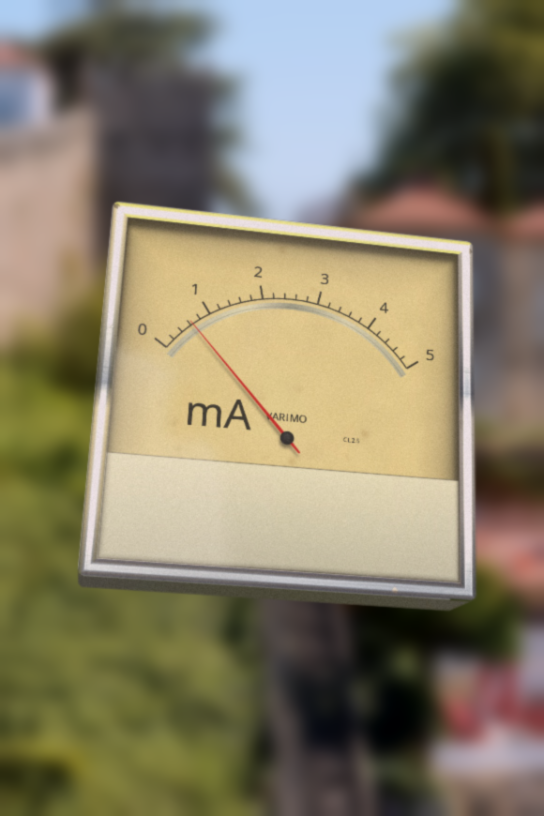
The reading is 0.6 mA
